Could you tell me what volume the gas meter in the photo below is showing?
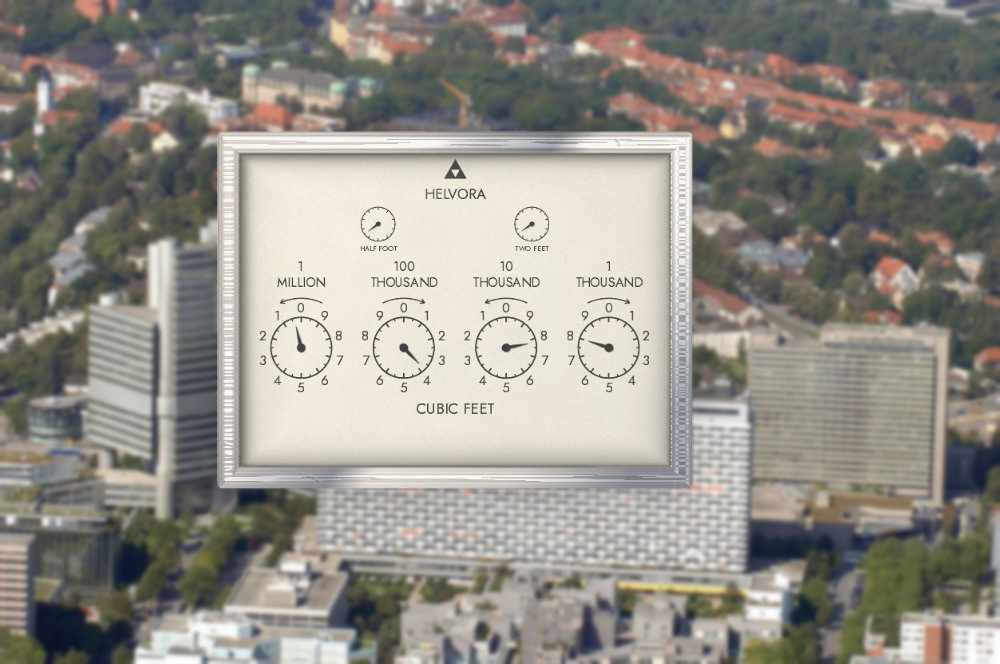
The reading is 37800 ft³
